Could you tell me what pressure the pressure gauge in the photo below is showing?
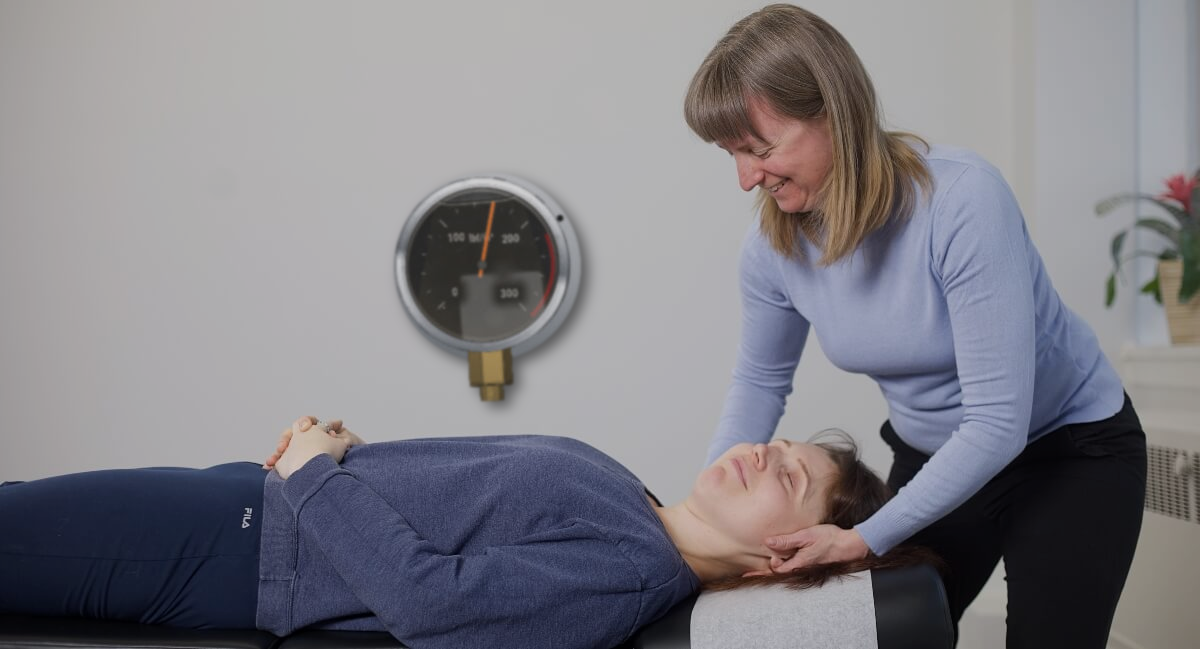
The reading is 160 psi
